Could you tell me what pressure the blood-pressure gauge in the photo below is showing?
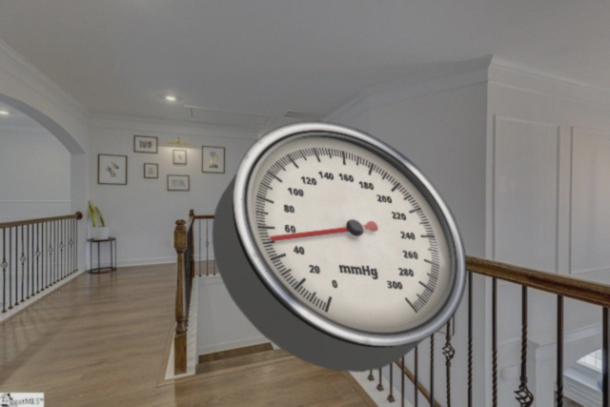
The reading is 50 mmHg
